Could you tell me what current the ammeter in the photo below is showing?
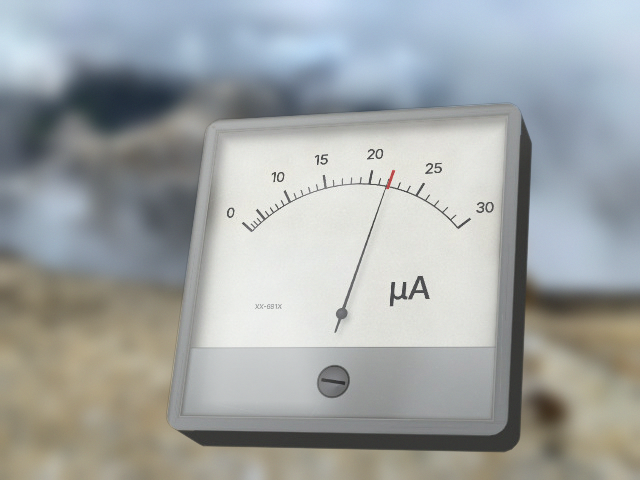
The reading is 22 µA
